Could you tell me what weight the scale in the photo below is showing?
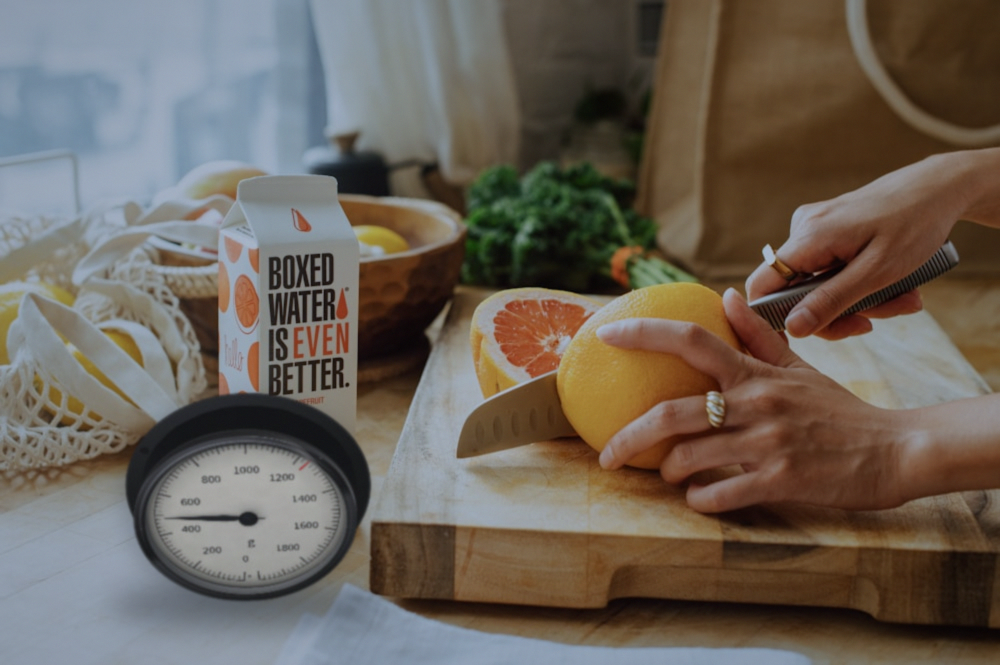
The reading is 500 g
